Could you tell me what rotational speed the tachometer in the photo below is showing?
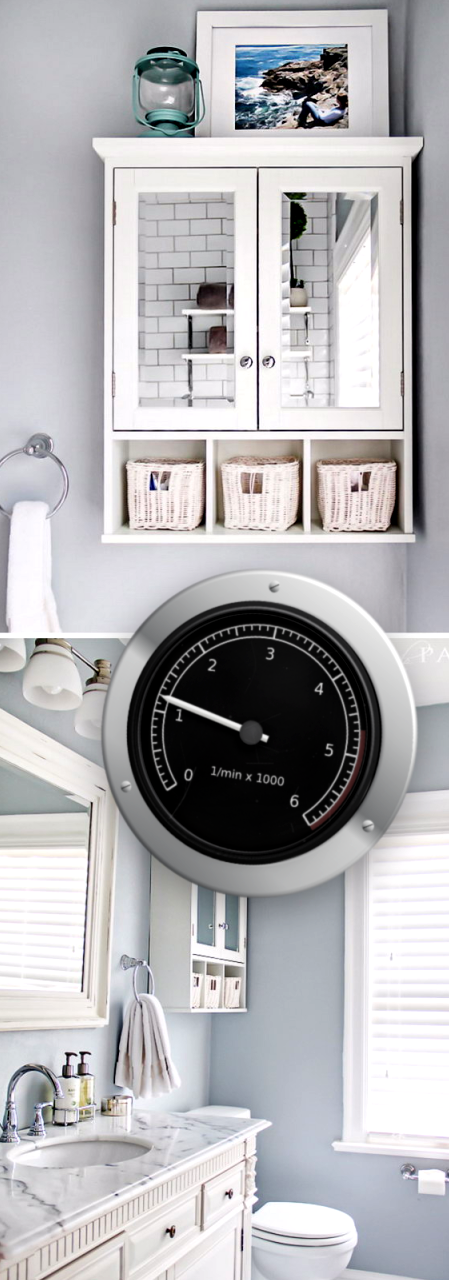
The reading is 1200 rpm
